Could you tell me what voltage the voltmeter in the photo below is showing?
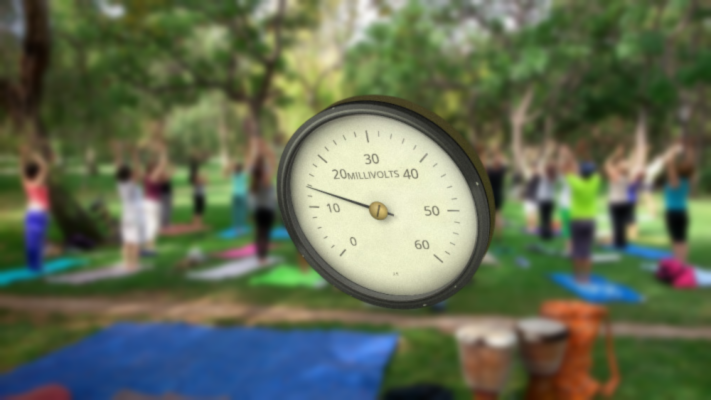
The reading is 14 mV
